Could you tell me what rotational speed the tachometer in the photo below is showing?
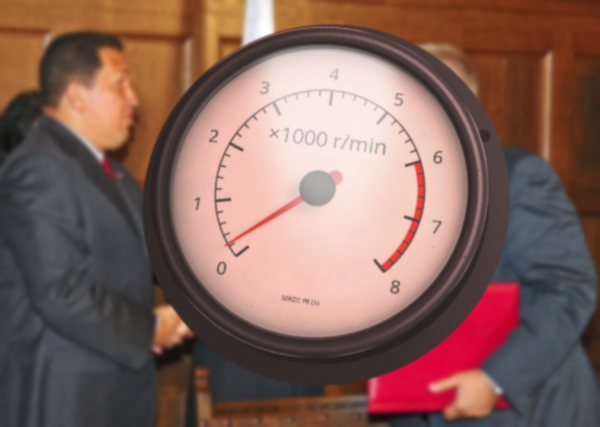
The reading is 200 rpm
